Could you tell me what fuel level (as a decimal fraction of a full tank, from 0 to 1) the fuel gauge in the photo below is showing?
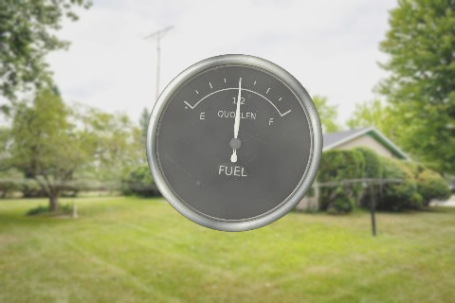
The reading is 0.5
